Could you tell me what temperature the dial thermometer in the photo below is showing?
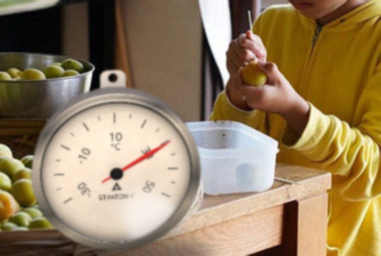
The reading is 30 °C
